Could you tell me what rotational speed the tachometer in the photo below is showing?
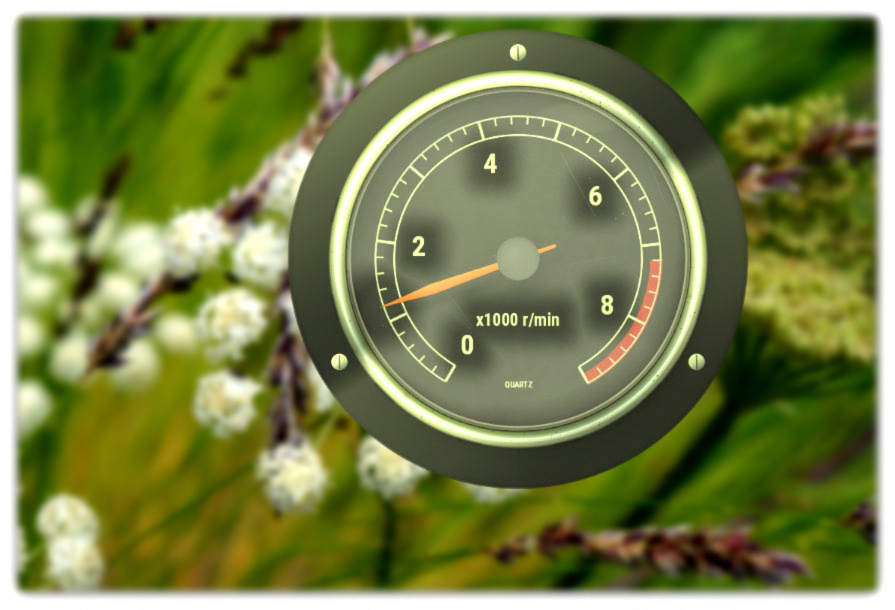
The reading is 1200 rpm
